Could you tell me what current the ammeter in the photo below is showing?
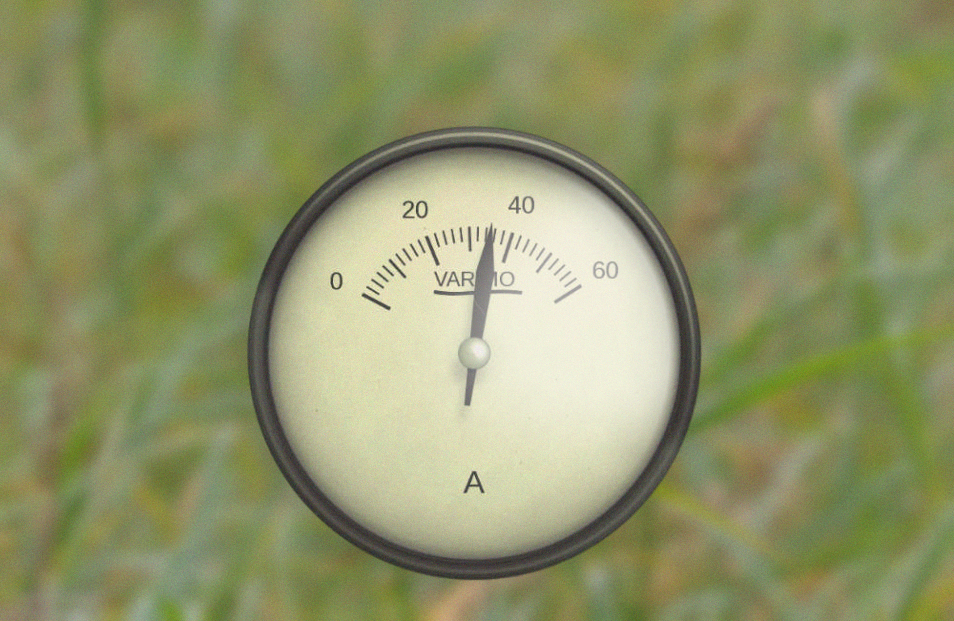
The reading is 35 A
